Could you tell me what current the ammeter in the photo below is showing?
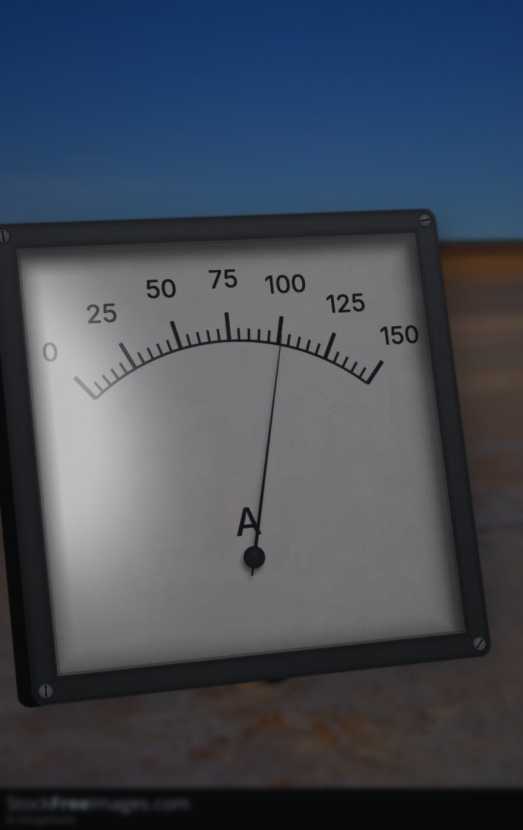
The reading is 100 A
